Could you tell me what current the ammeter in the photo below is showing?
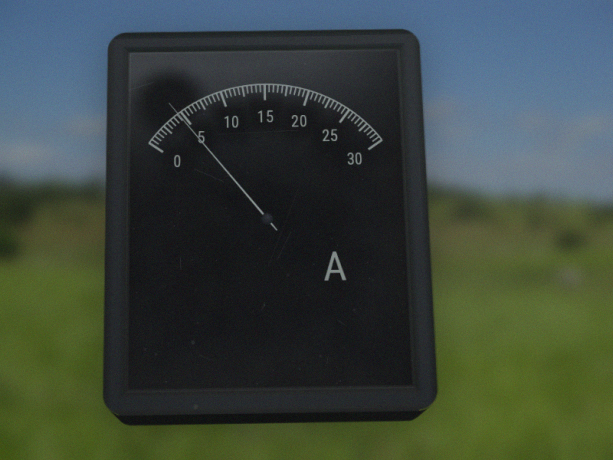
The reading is 4.5 A
